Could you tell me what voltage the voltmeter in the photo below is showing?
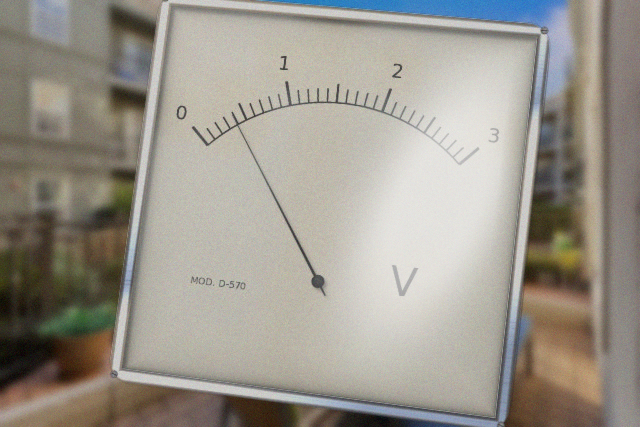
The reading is 0.4 V
